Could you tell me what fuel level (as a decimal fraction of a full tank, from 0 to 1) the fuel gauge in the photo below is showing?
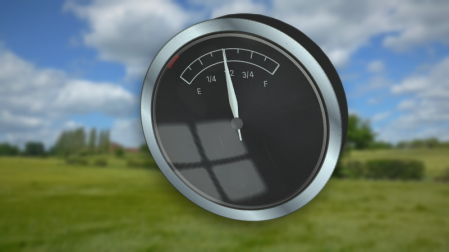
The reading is 0.5
